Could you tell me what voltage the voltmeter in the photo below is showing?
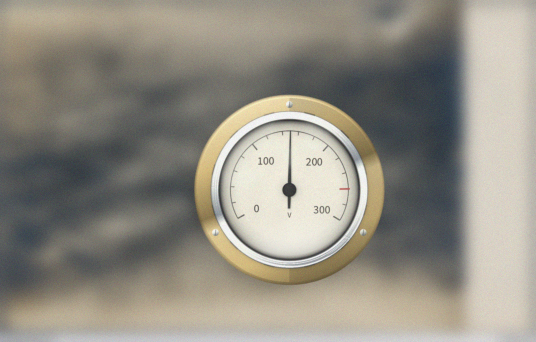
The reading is 150 V
